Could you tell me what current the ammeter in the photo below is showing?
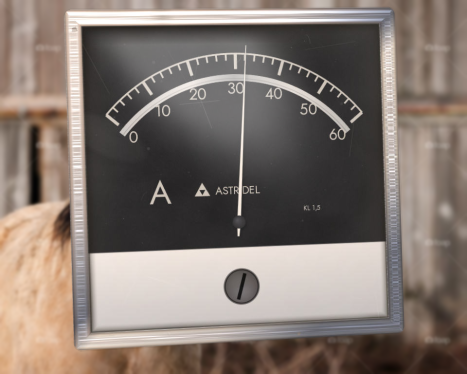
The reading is 32 A
